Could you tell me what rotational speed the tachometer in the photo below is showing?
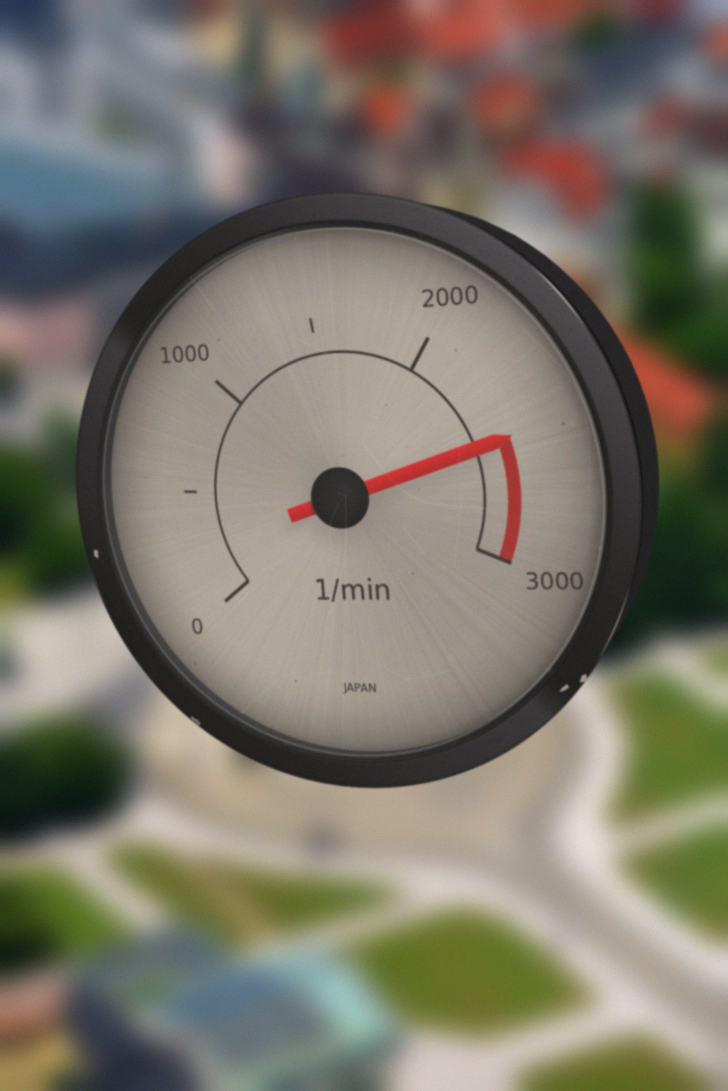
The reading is 2500 rpm
